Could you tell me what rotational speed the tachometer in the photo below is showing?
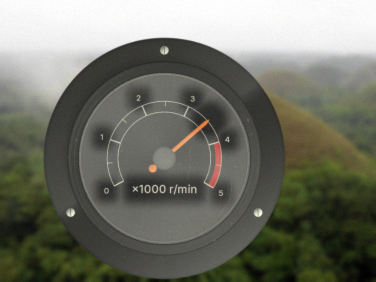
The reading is 3500 rpm
